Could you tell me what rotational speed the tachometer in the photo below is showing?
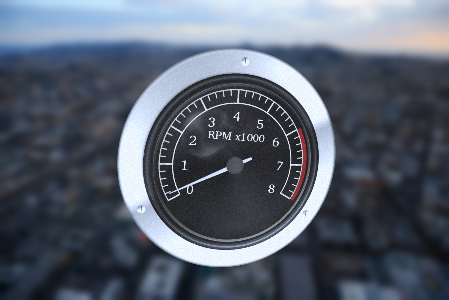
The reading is 200 rpm
